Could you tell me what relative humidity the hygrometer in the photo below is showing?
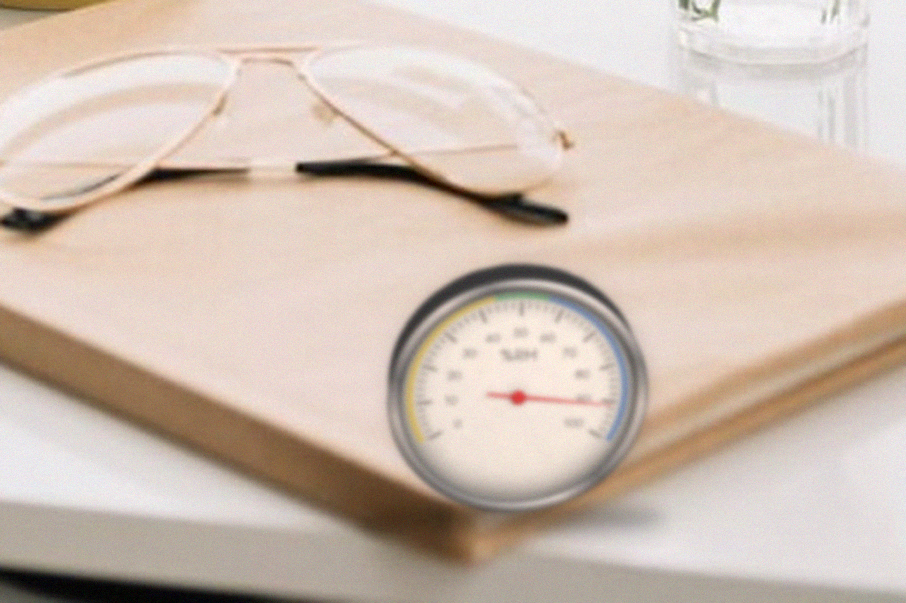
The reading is 90 %
